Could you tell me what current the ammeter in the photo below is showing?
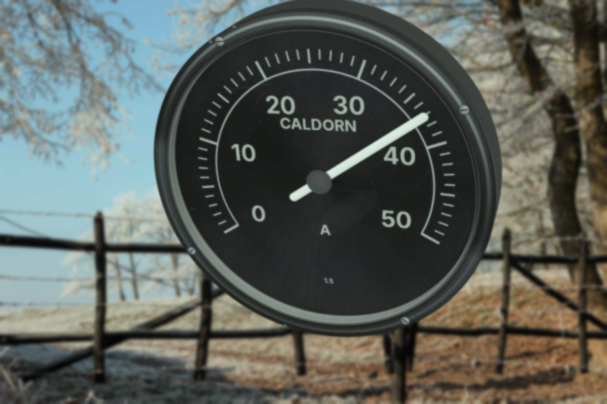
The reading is 37 A
